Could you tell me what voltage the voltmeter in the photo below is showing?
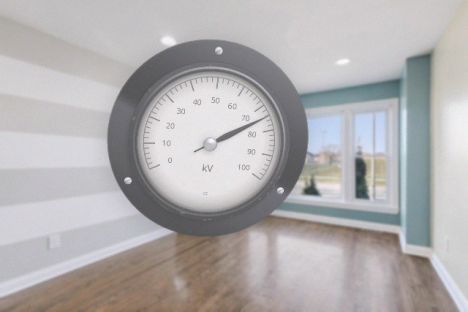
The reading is 74 kV
